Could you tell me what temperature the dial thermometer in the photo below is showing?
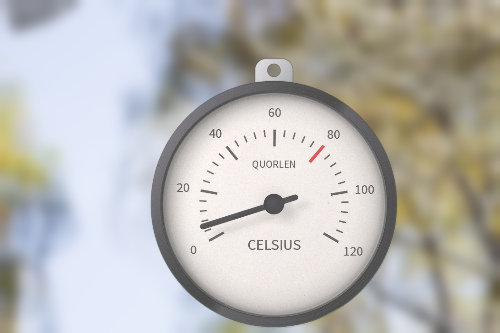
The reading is 6 °C
